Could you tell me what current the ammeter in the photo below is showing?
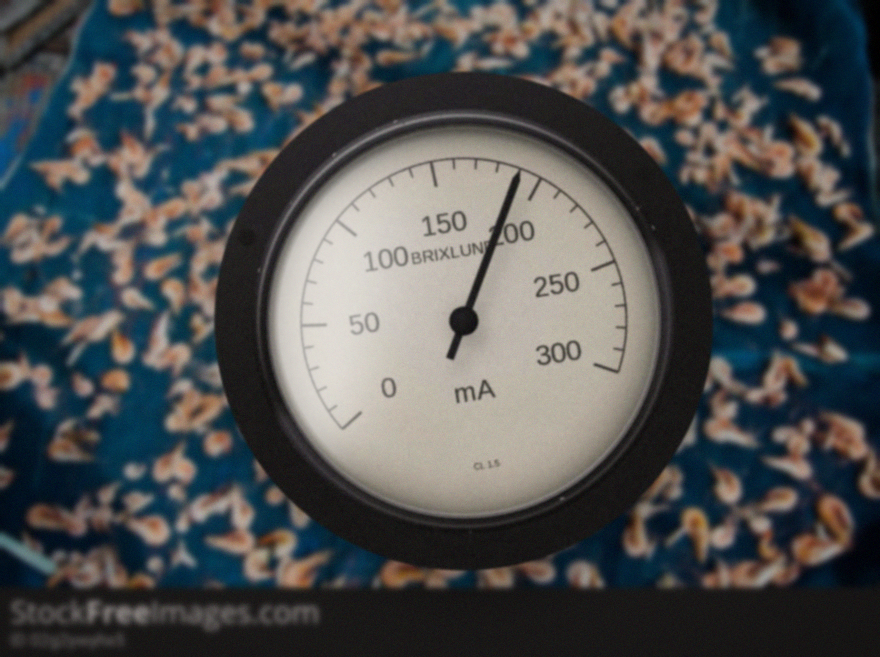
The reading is 190 mA
